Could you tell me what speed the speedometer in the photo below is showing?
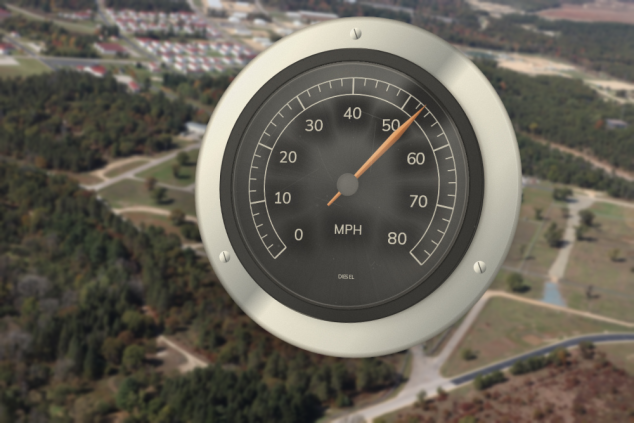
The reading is 53 mph
